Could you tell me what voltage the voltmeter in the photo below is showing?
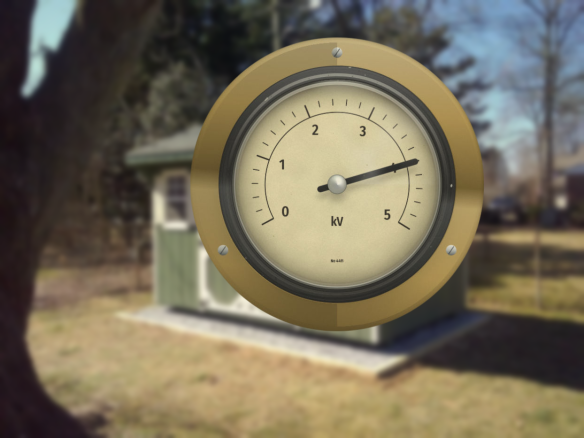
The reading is 4 kV
